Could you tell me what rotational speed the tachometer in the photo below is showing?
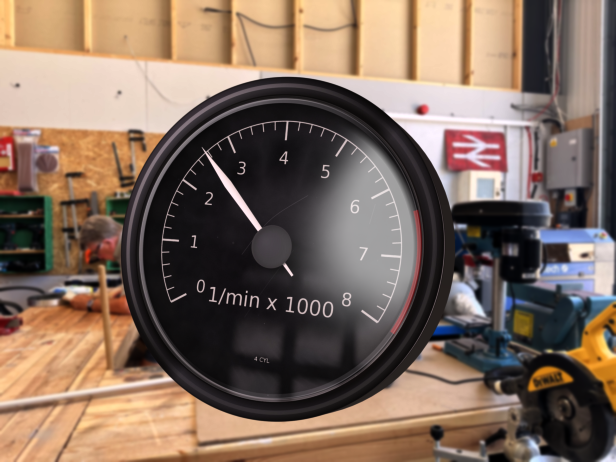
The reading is 2600 rpm
